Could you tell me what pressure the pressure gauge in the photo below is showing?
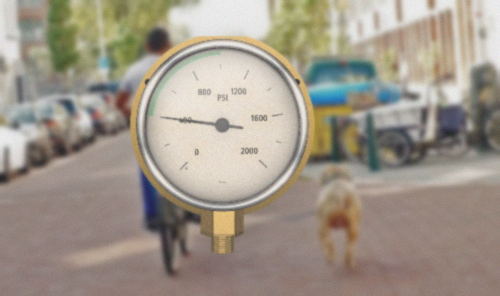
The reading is 400 psi
